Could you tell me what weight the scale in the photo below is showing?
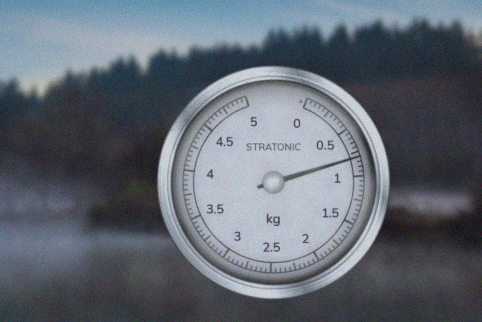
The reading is 0.8 kg
